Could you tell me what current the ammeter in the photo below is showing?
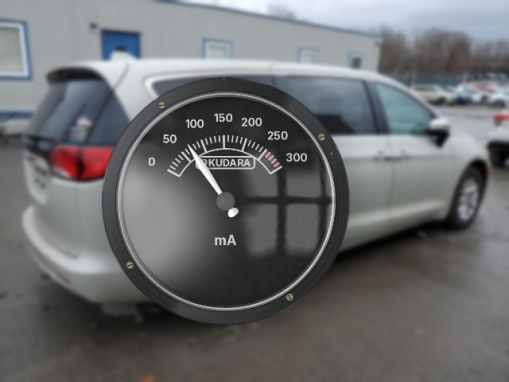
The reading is 70 mA
